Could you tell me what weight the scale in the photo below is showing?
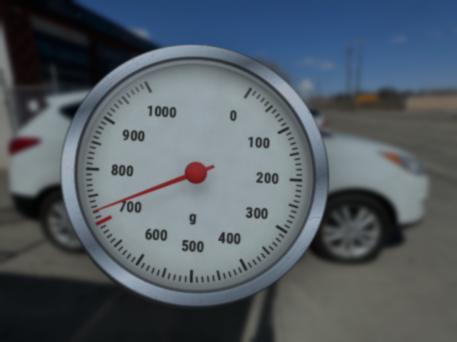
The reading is 720 g
